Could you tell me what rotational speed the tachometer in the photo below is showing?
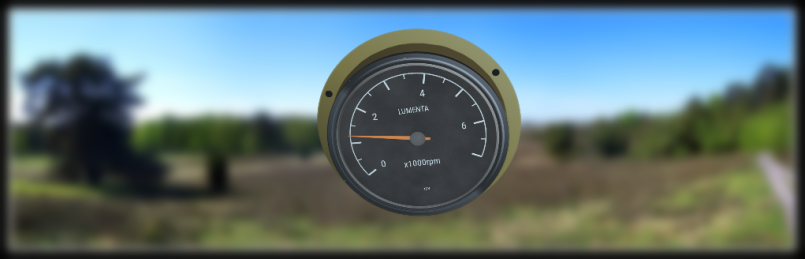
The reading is 1250 rpm
